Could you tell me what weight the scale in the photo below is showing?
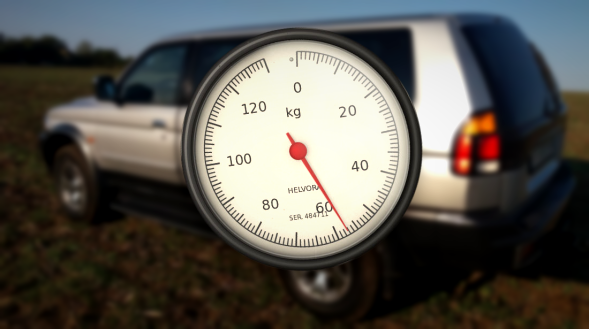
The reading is 57 kg
